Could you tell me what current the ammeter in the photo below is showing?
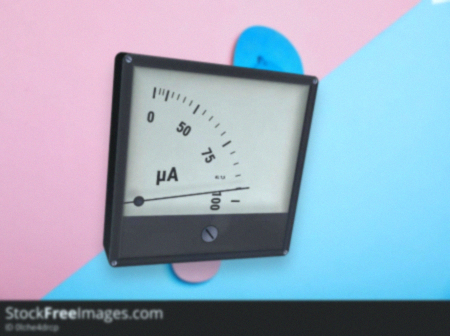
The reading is 95 µA
